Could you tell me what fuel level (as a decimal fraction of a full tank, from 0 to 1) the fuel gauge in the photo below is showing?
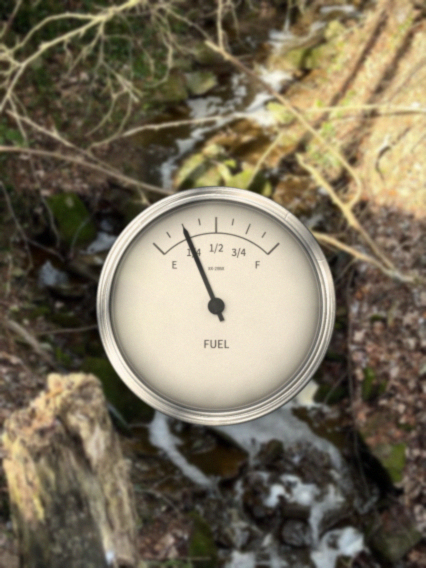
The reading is 0.25
